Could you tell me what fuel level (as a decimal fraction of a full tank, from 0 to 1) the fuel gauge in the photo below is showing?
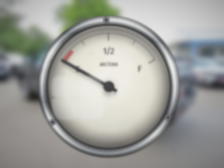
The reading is 0
